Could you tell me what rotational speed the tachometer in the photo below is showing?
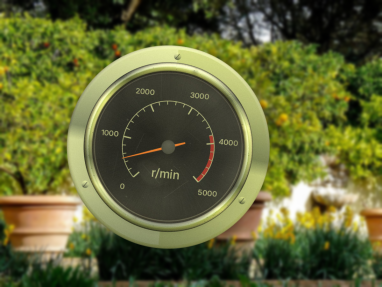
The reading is 500 rpm
